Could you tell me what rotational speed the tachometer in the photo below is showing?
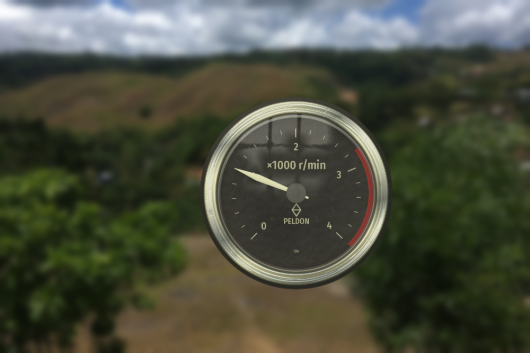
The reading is 1000 rpm
